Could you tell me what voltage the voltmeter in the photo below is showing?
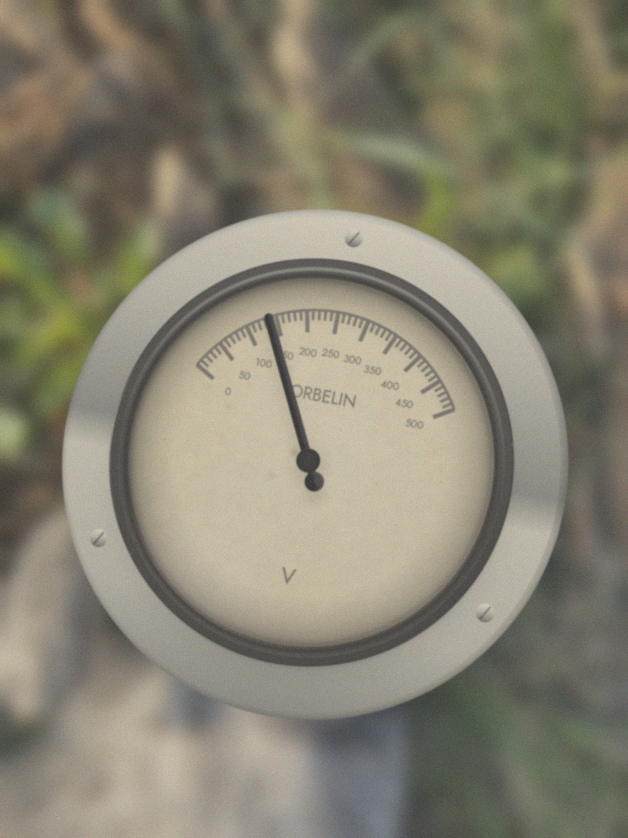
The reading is 140 V
